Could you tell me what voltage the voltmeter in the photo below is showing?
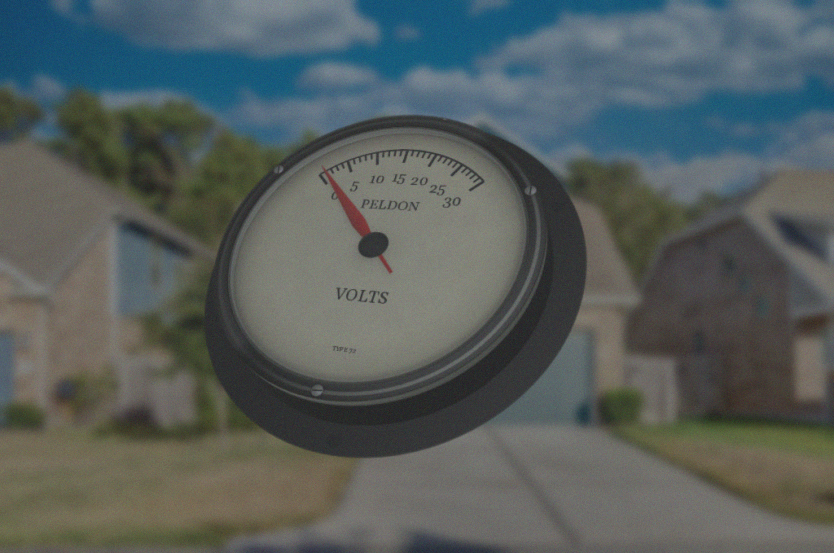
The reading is 1 V
